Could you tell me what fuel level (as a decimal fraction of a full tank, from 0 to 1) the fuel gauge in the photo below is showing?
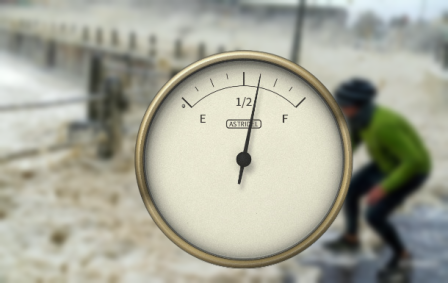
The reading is 0.625
